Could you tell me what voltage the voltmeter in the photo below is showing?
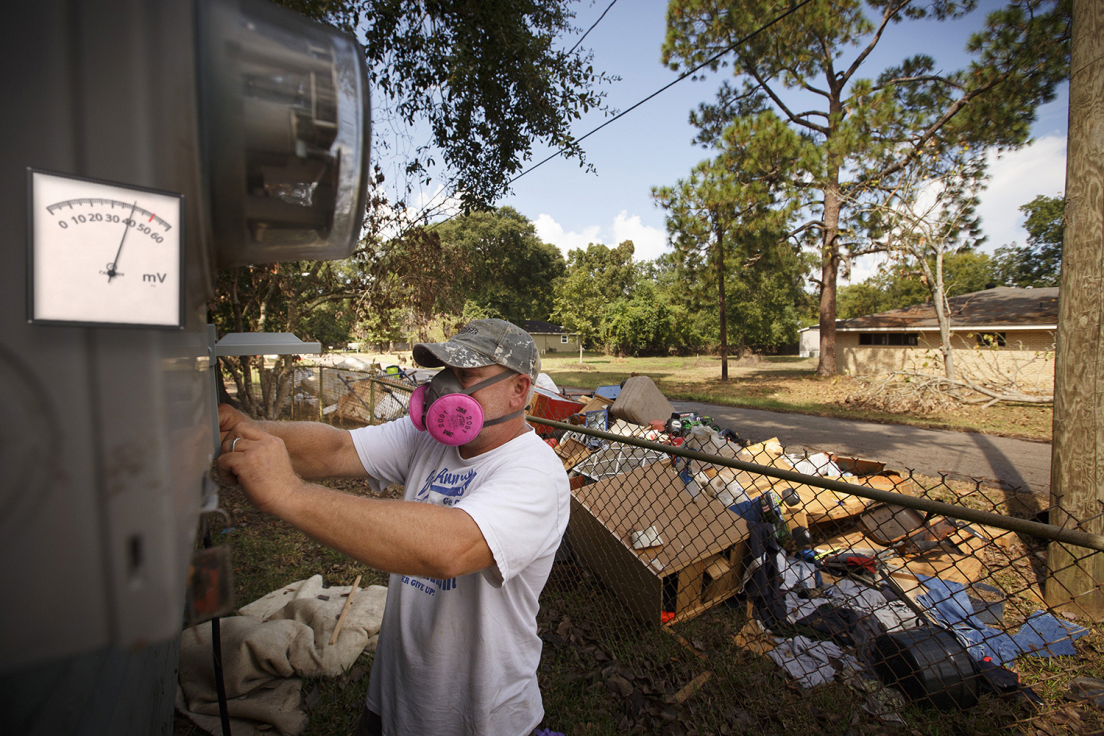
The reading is 40 mV
